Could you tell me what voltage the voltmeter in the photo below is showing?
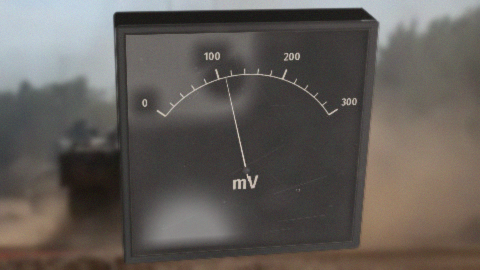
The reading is 110 mV
